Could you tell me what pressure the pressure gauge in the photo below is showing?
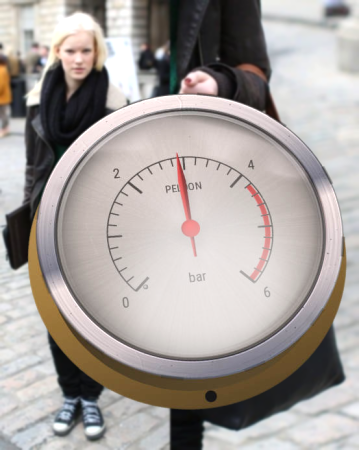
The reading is 2.9 bar
